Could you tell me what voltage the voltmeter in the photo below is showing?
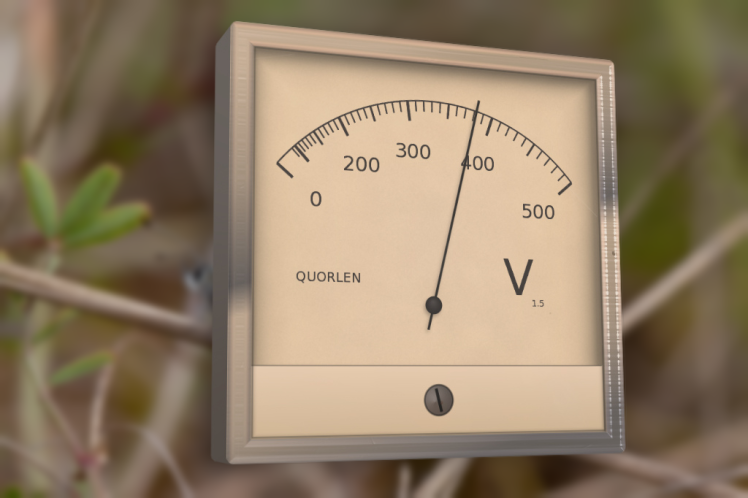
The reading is 380 V
